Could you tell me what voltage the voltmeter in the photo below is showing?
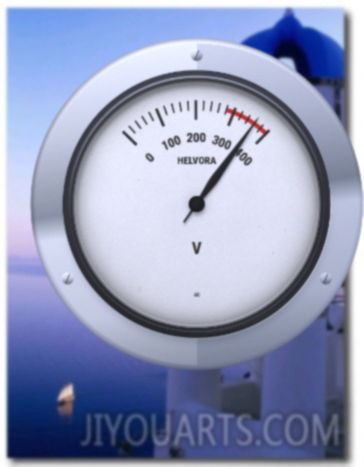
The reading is 360 V
